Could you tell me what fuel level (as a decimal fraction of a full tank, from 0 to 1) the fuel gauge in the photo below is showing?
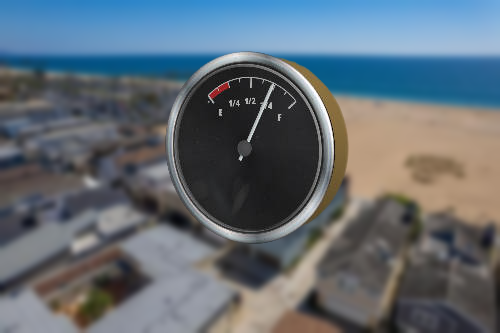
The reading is 0.75
